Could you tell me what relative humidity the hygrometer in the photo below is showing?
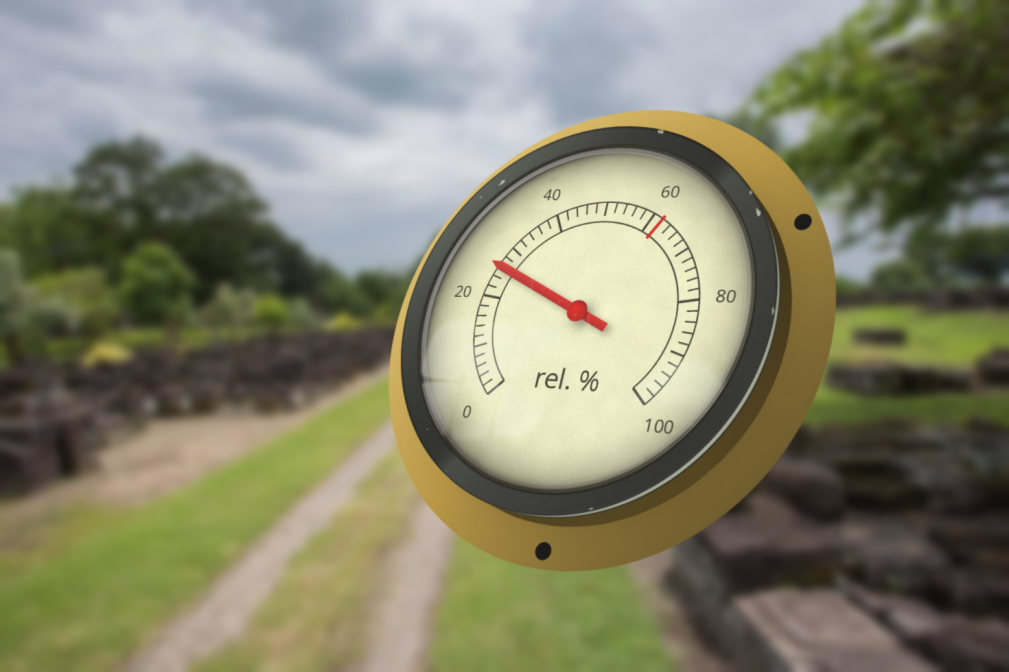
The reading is 26 %
